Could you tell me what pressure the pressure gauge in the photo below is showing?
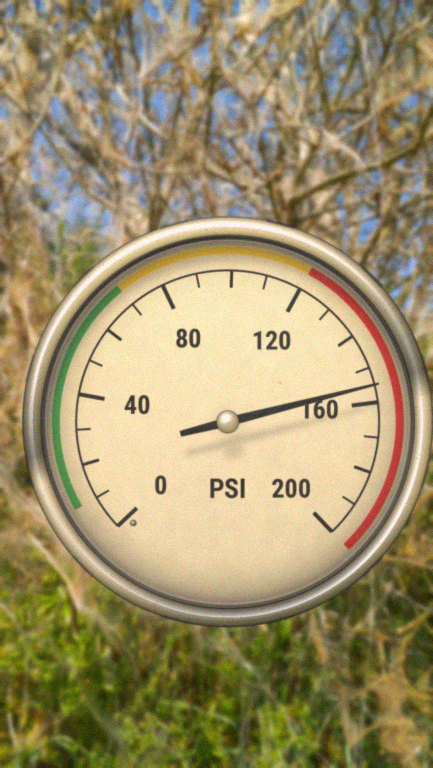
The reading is 155 psi
